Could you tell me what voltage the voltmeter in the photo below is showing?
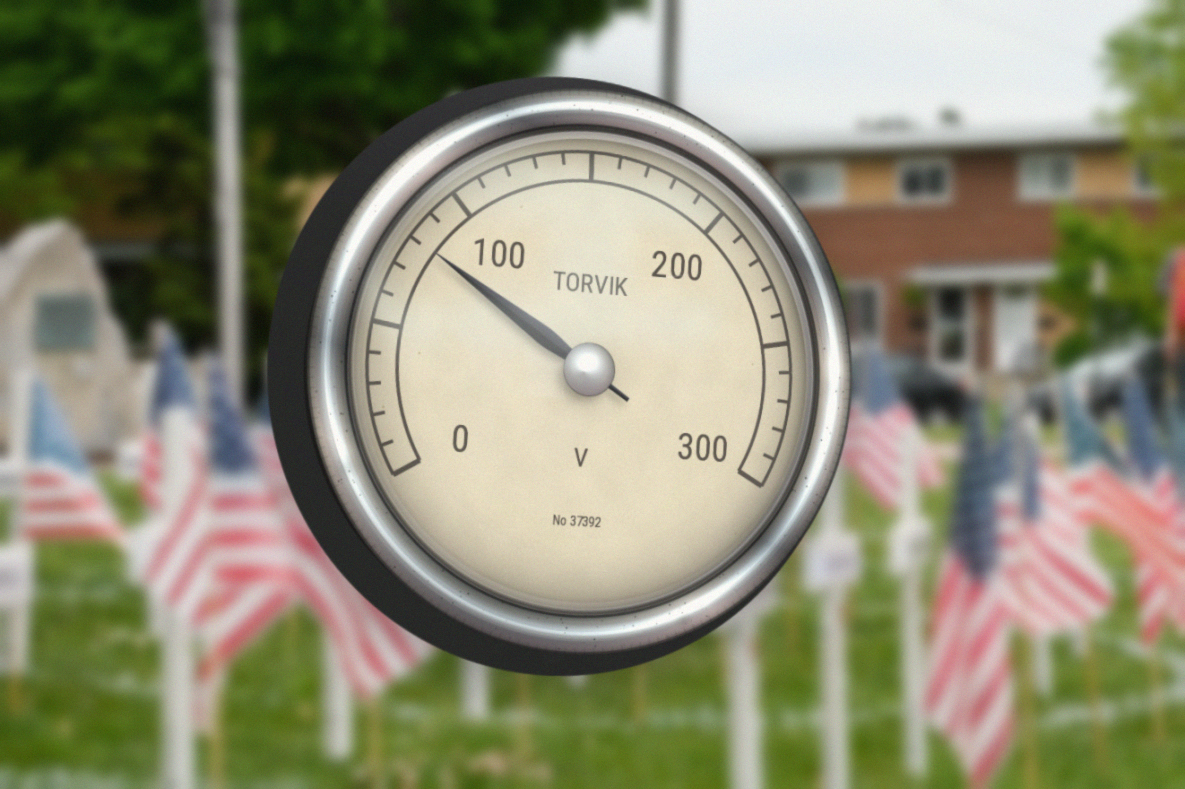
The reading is 80 V
